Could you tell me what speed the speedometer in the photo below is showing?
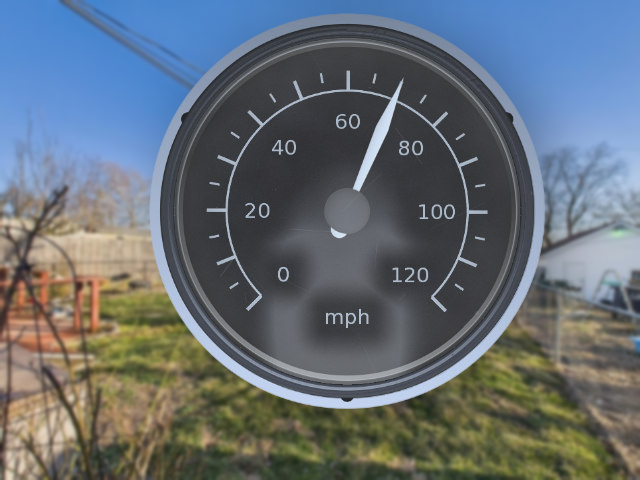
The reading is 70 mph
